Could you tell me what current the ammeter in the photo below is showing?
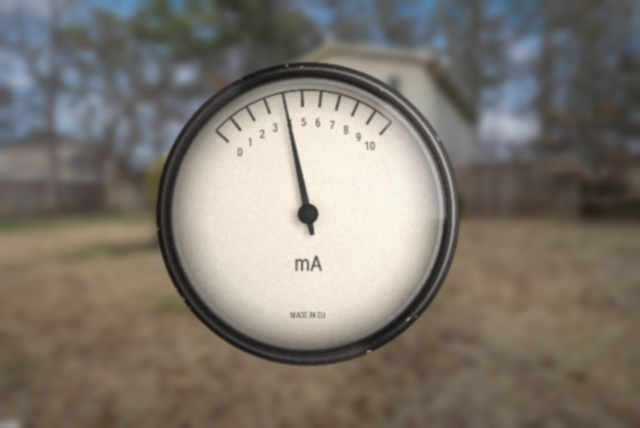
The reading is 4 mA
